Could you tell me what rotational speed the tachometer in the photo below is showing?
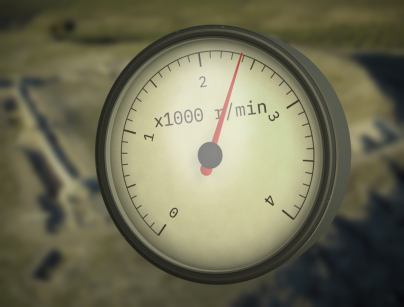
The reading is 2400 rpm
